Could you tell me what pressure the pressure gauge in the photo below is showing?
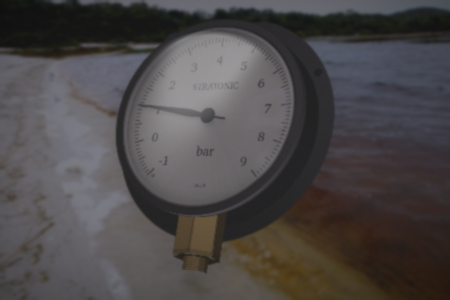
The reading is 1 bar
